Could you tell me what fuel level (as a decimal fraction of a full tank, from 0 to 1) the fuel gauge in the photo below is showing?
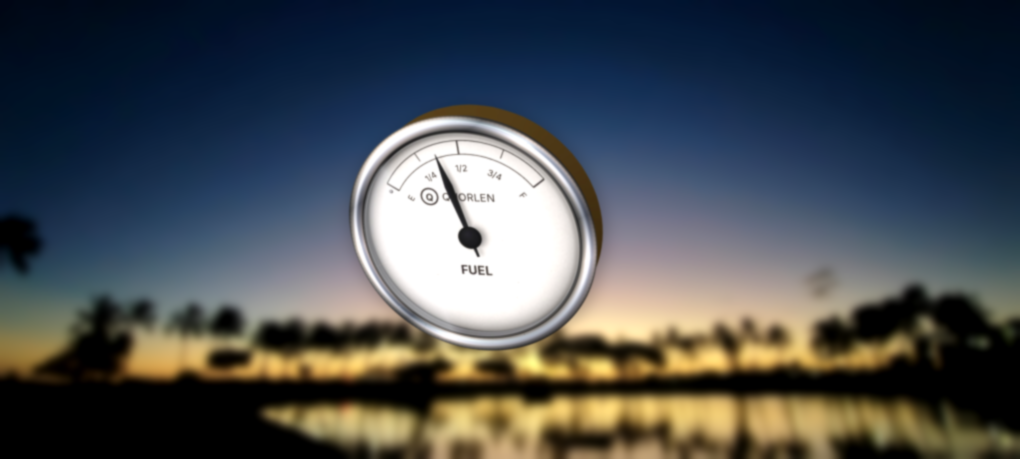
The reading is 0.375
